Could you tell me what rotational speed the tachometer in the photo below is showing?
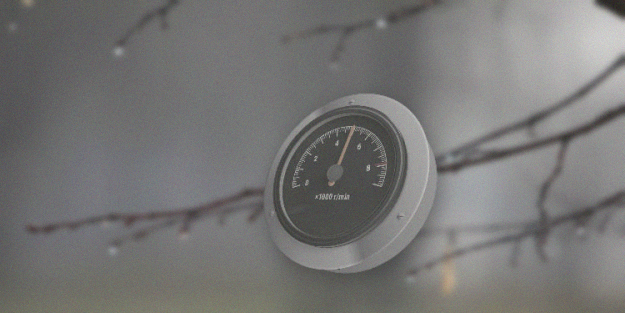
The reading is 5000 rpm
